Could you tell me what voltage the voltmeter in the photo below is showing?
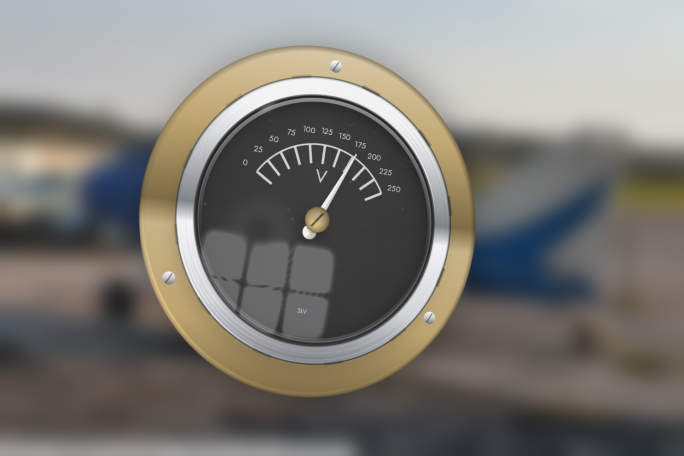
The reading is 175 V
